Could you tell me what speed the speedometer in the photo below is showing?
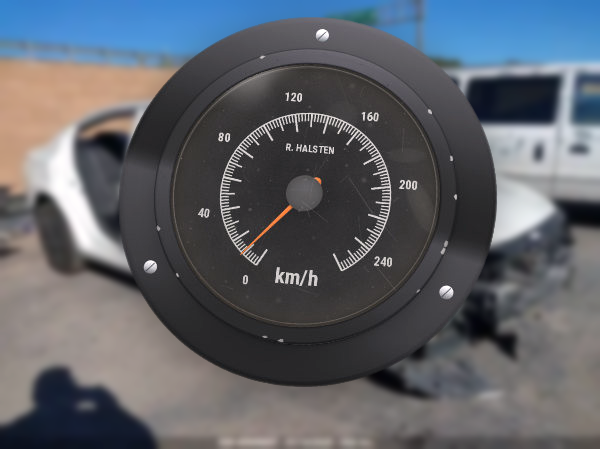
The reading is 10 km/h
